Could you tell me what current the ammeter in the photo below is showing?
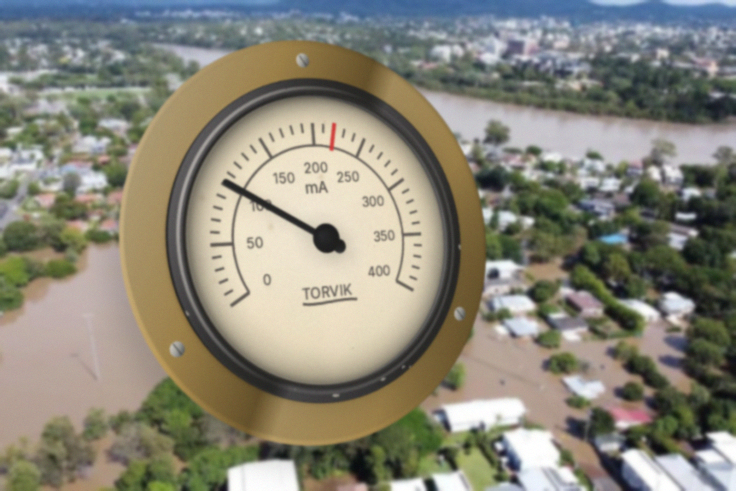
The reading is 100 mA
